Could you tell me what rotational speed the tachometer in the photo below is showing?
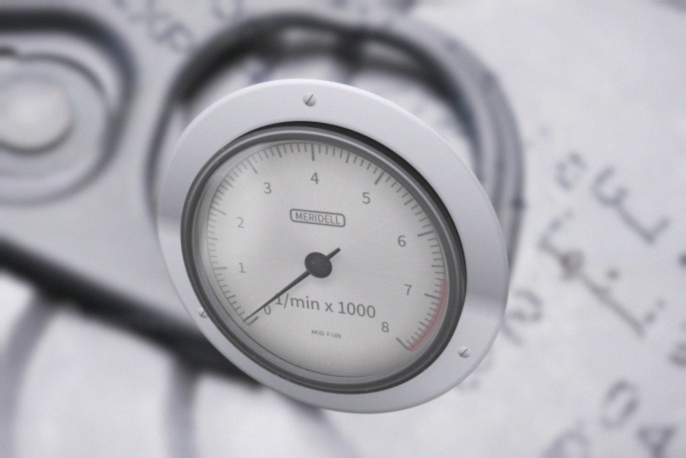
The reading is 100 rpm
